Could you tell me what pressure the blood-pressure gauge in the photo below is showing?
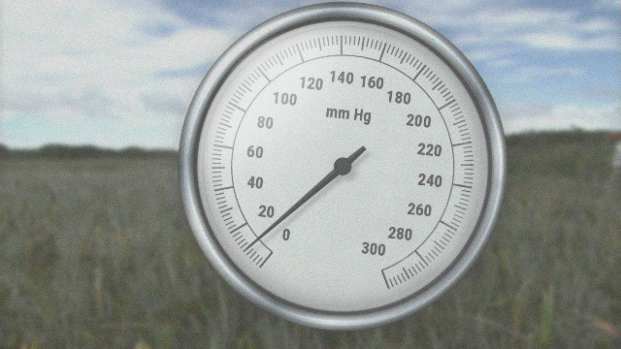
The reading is 10 mmHg
